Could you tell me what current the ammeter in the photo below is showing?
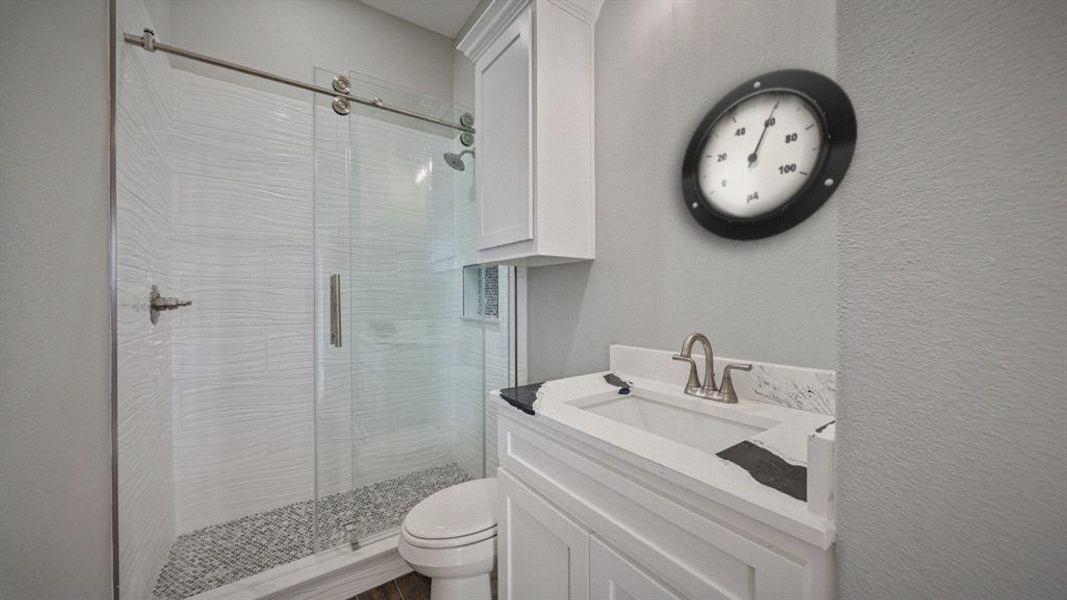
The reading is 60 µA
